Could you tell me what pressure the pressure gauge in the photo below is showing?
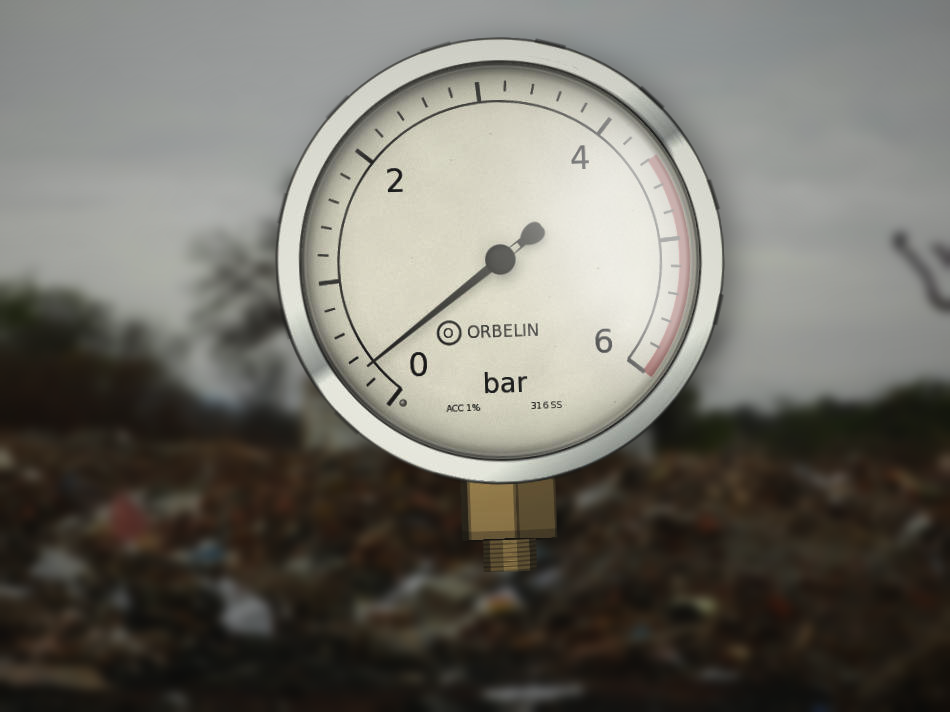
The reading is 0.3 bar
